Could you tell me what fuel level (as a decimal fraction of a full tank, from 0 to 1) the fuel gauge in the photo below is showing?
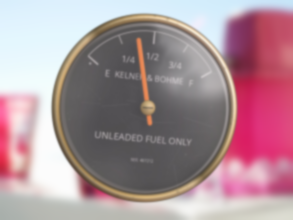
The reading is 0.375
